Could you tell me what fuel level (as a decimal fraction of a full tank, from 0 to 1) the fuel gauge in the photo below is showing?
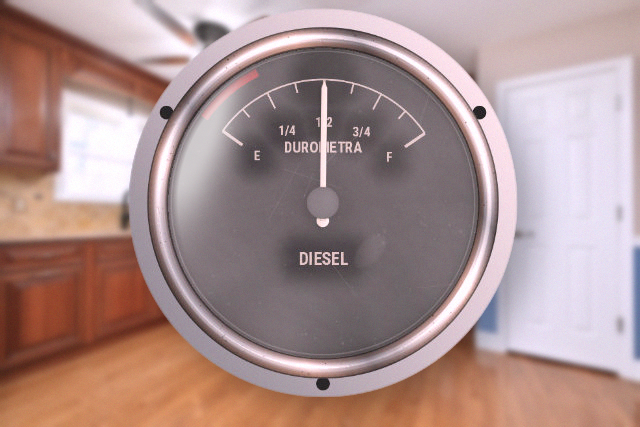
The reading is 0.5
